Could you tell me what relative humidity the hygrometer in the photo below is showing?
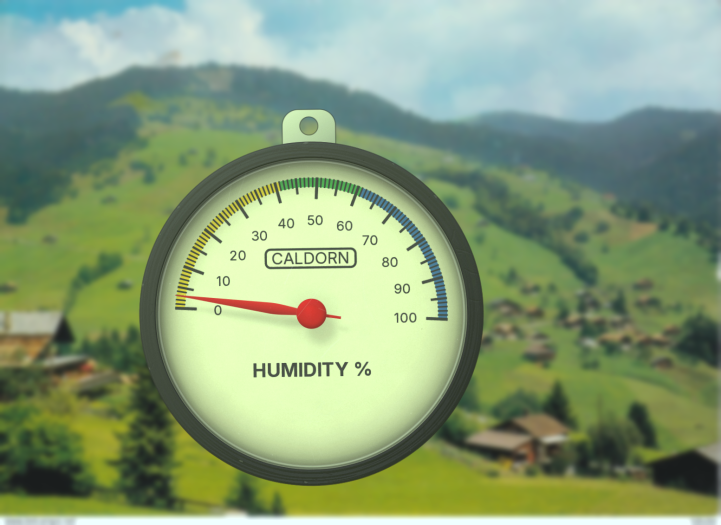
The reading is 3 %
